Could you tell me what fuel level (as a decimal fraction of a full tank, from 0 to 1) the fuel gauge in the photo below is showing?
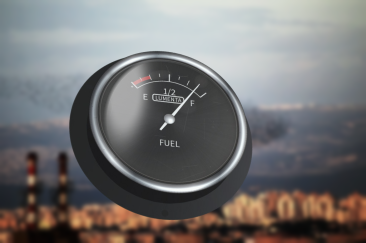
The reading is 0.875
